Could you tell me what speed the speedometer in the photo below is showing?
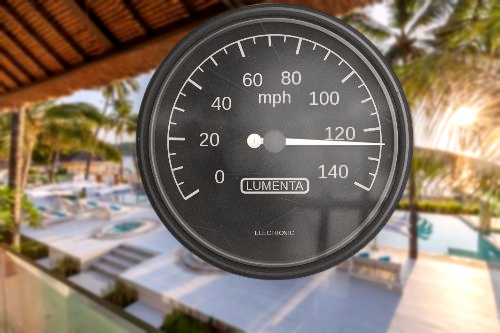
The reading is 125 mph
